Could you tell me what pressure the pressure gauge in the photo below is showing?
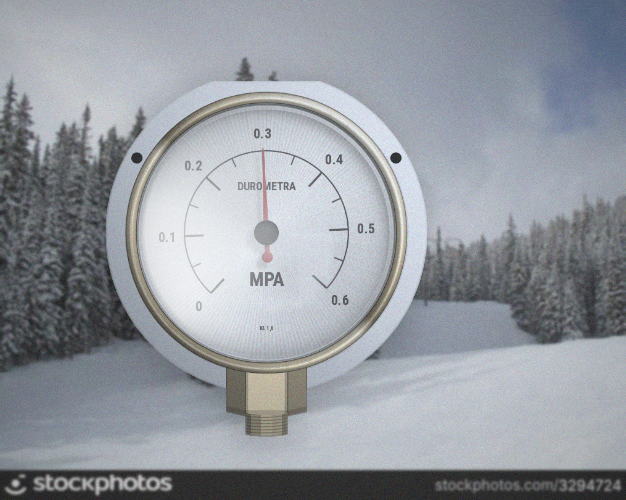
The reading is 0.3 MPa
